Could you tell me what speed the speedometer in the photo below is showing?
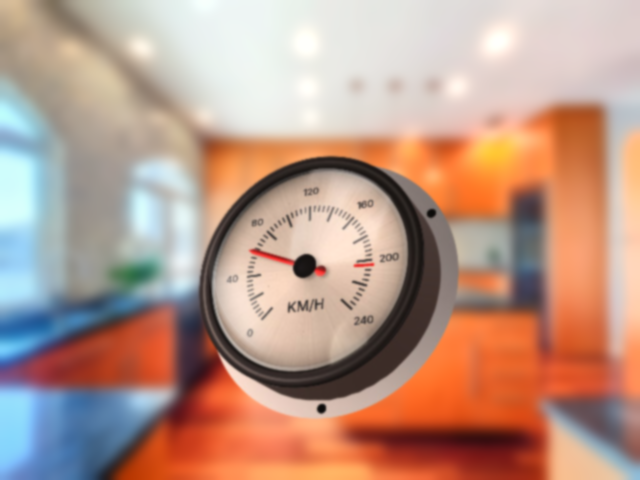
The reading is 60 km/h
